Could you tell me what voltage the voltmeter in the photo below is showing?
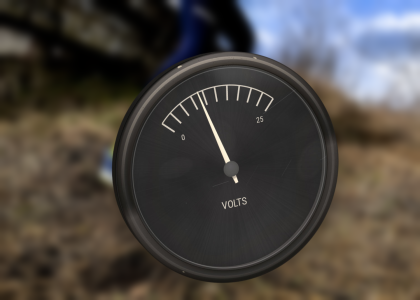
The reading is 8.75 V
